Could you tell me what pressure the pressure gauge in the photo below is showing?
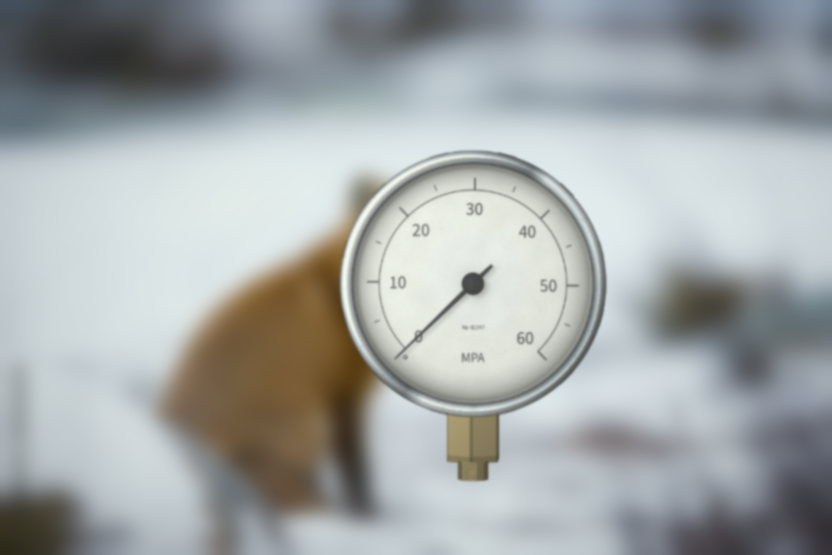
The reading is 0 MPa
